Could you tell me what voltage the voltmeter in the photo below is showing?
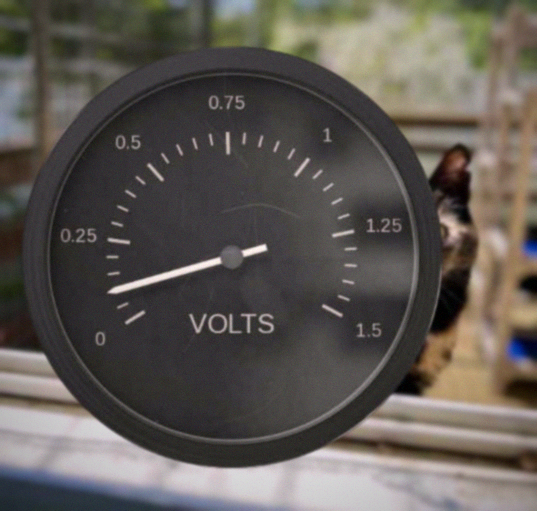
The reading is 0.1 V
